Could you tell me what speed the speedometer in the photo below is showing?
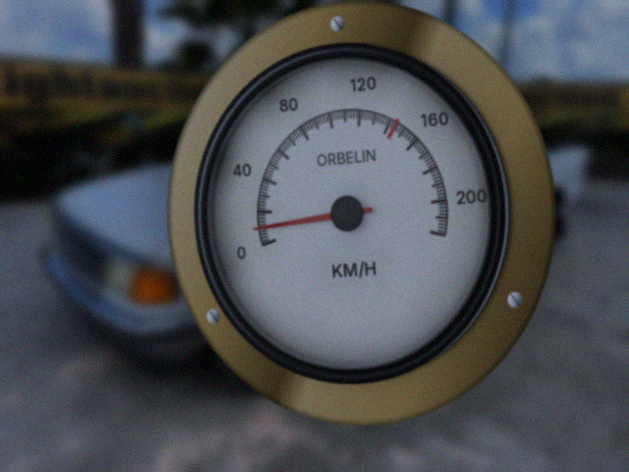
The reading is 10 km/h
